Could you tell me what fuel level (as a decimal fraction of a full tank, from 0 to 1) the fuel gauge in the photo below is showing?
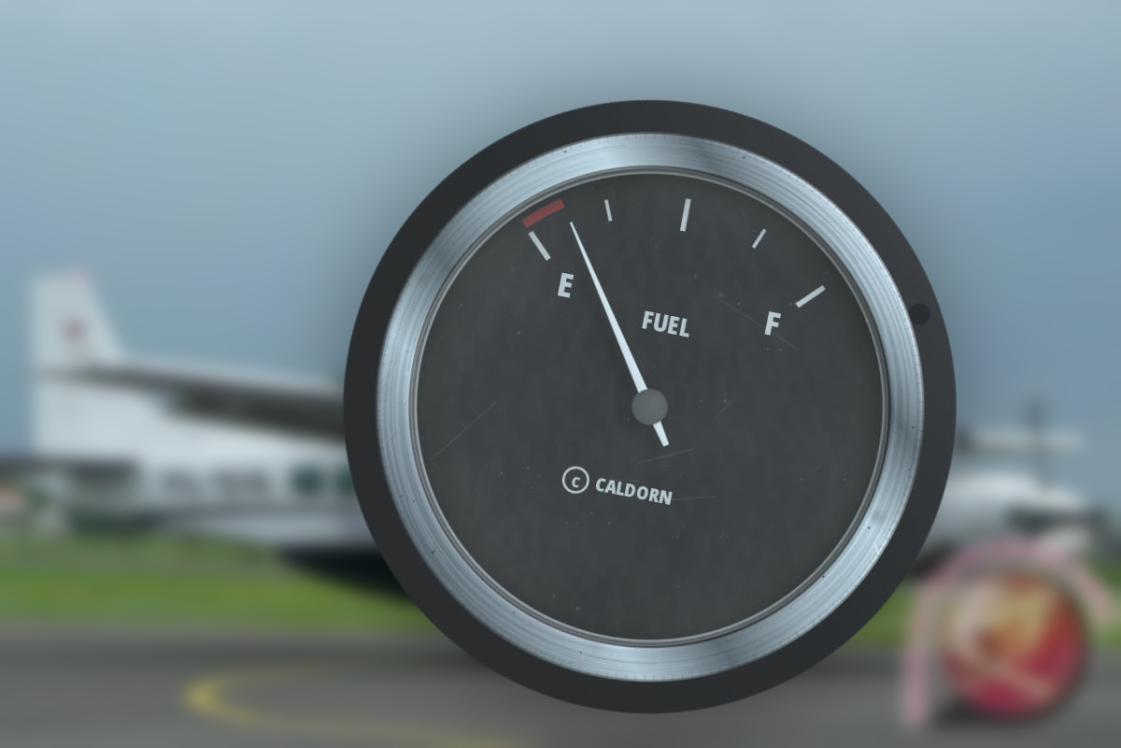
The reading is 0.125
